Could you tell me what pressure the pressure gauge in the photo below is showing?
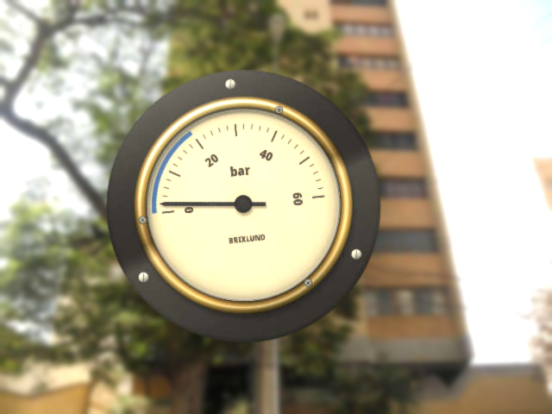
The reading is 2 bar
